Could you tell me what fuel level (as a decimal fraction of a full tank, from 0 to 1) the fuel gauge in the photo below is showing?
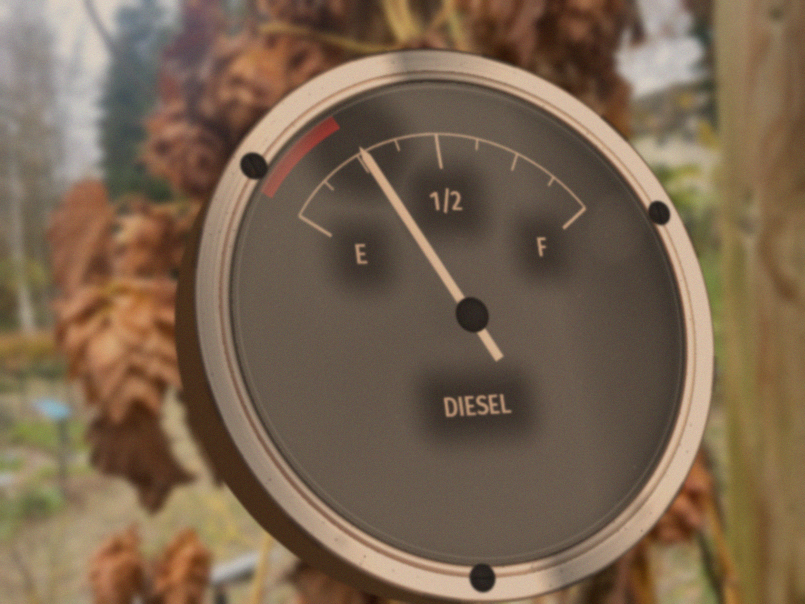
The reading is 0.25
